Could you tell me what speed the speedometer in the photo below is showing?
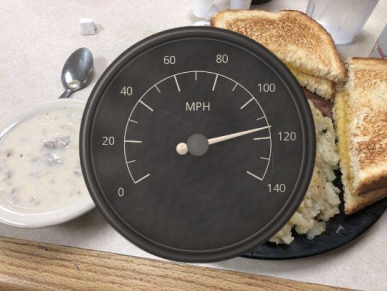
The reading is 115 mph
